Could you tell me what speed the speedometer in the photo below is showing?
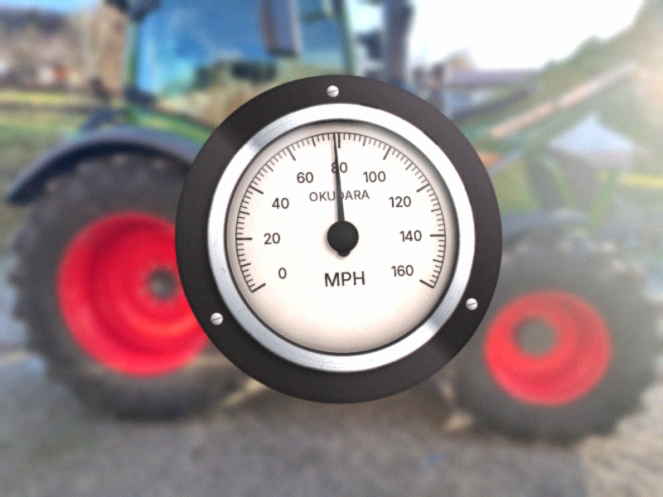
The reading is 78 mph
